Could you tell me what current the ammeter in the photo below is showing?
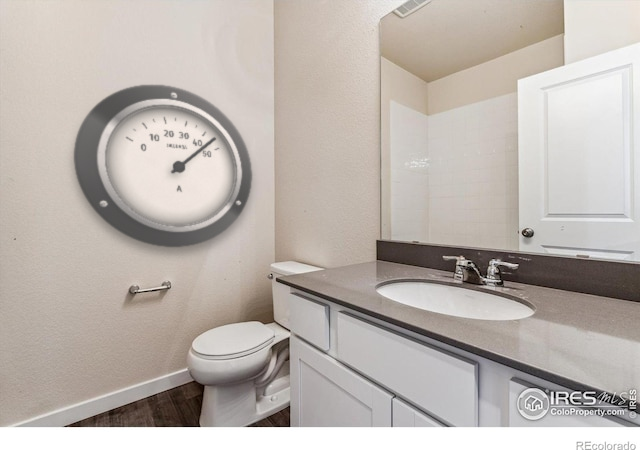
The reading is 45 A
